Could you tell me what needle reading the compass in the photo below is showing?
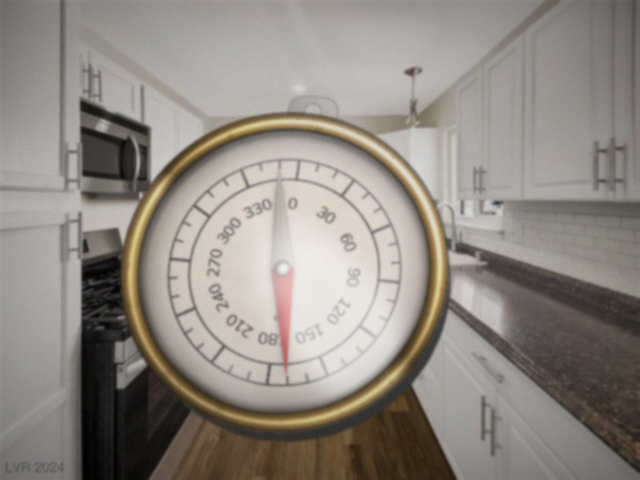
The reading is 170 °
